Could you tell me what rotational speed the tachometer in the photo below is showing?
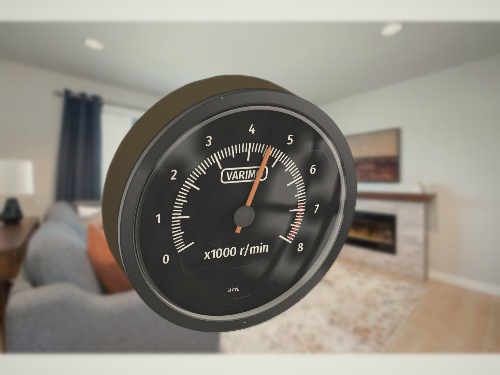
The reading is 4500 rpm
